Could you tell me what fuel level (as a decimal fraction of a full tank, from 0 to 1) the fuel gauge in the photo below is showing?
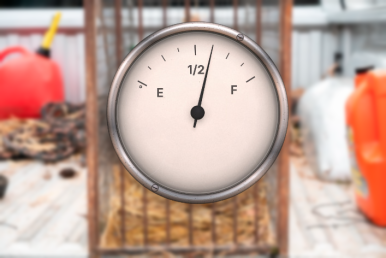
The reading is 0.625
